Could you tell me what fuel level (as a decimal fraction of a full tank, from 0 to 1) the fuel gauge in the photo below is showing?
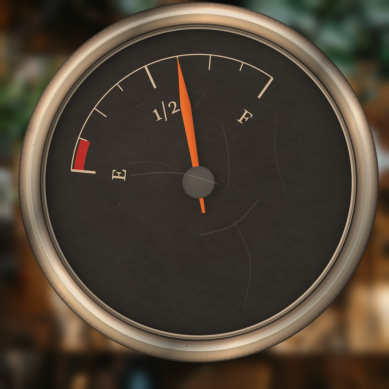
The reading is 0.625
